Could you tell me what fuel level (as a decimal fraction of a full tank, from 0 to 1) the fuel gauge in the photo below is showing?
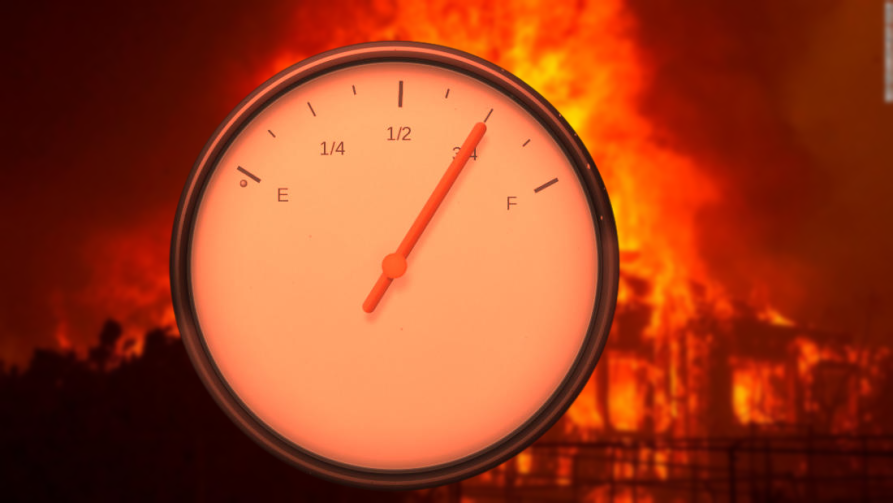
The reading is 0.75
